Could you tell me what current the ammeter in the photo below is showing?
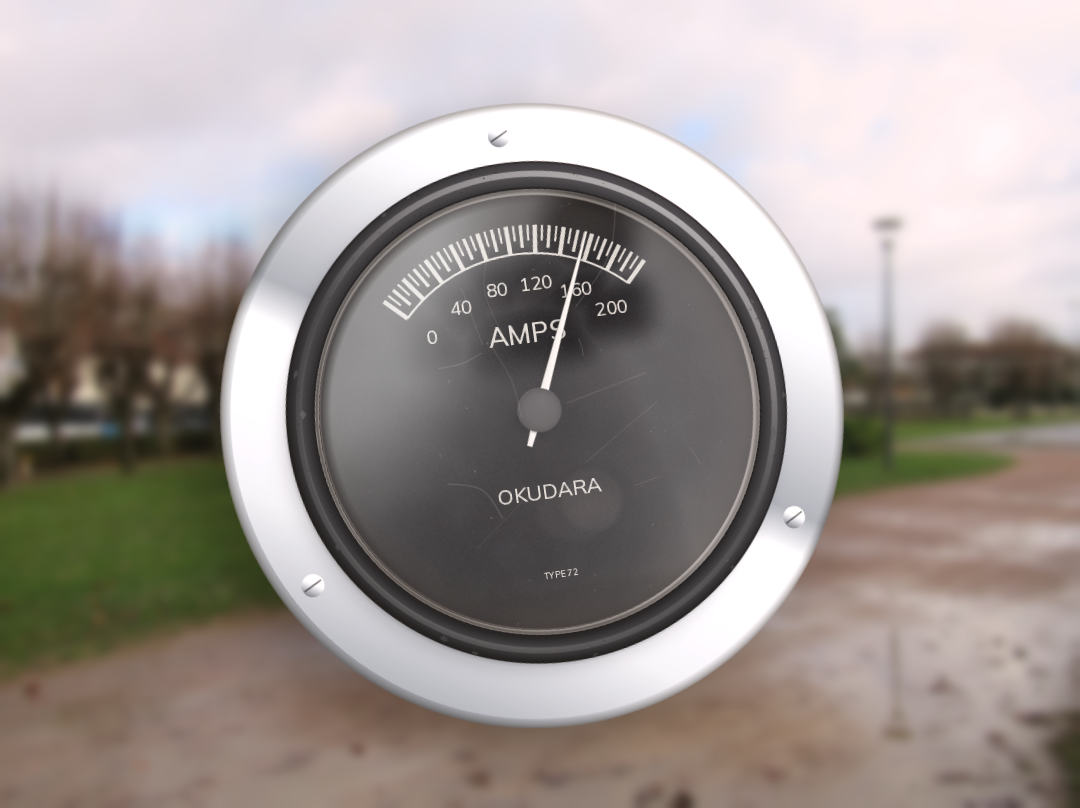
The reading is 155 A
